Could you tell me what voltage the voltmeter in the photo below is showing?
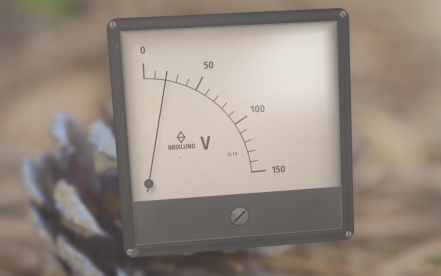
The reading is 20 V
